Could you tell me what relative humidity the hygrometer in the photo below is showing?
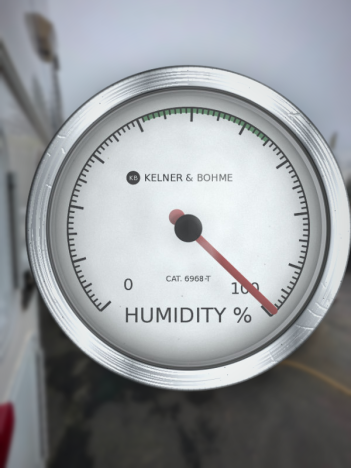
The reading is 99 %
